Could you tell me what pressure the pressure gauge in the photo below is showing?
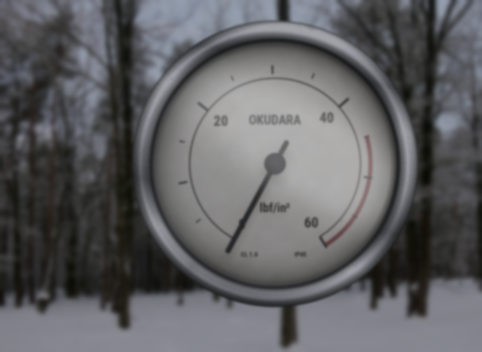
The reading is 0 psi
